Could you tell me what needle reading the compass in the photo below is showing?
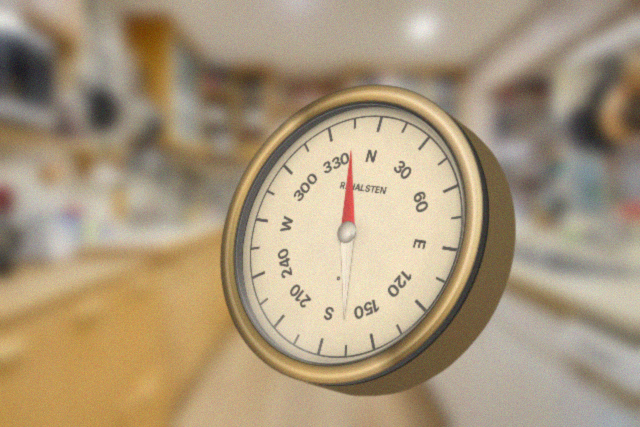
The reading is 345 °
